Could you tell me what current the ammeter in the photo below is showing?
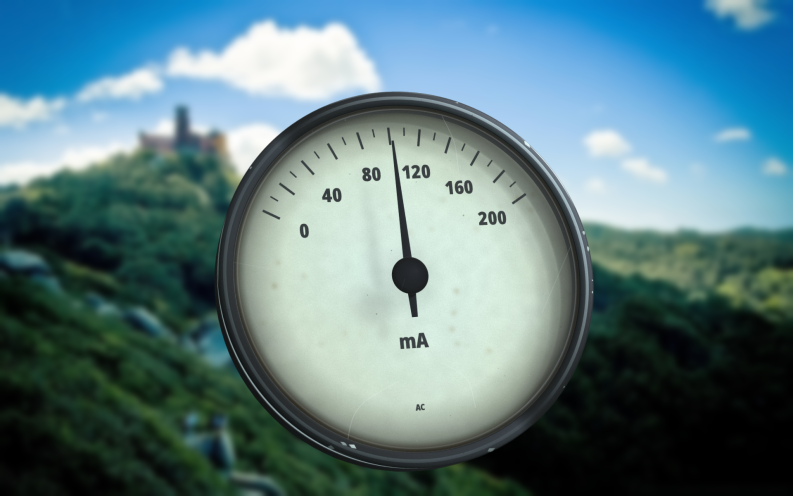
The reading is 100 mA
